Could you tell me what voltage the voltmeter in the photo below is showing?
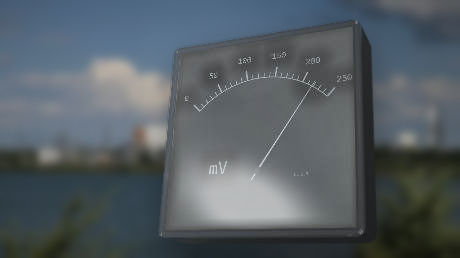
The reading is 220 mV
